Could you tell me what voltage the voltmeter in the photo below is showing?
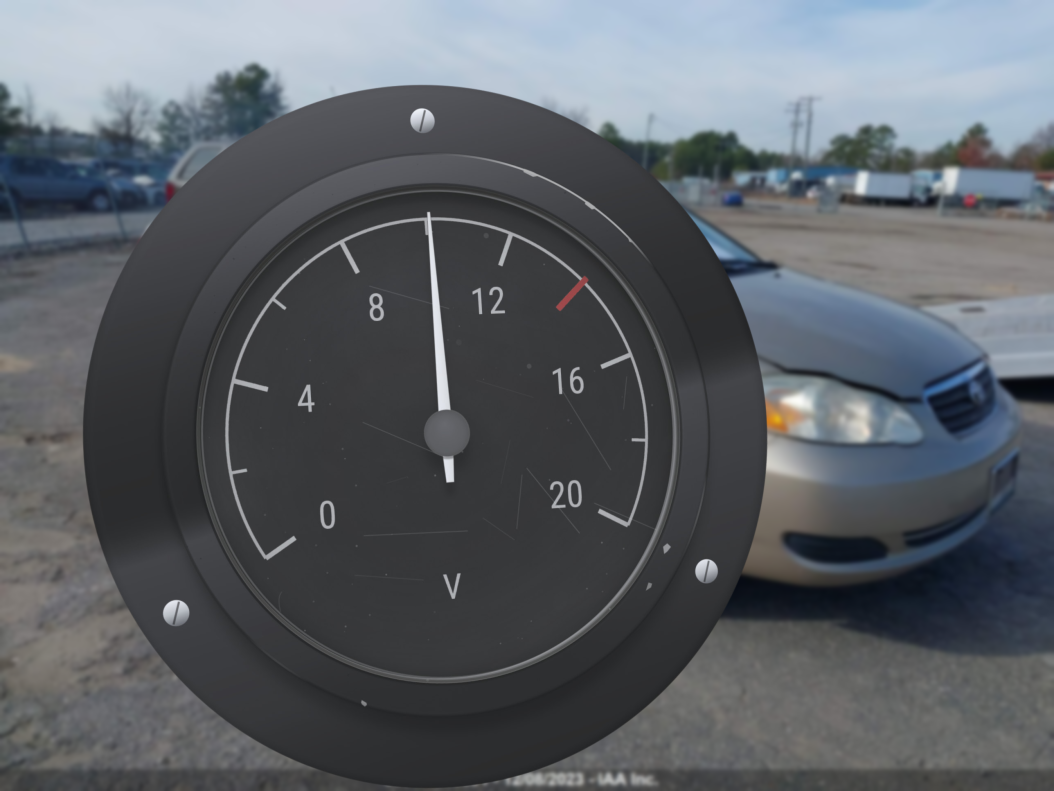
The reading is 10 V
